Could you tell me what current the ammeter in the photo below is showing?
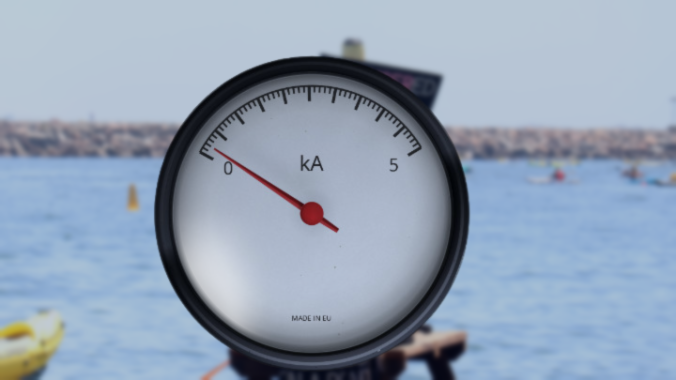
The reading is 0.2 kA
